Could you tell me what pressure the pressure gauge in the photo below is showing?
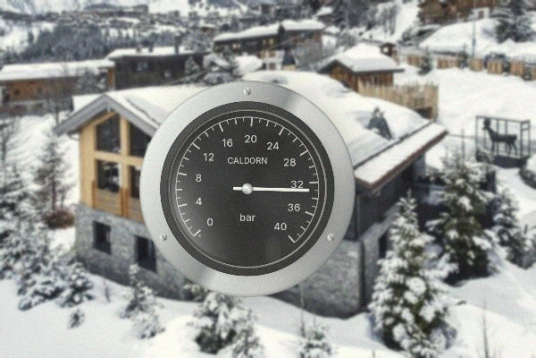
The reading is 33 bar
